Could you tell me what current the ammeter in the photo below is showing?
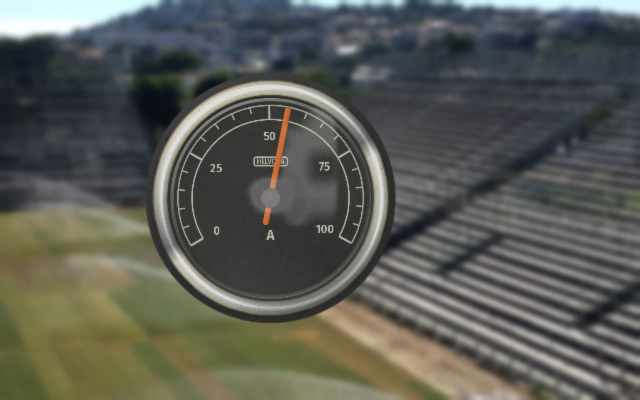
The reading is 55 A
